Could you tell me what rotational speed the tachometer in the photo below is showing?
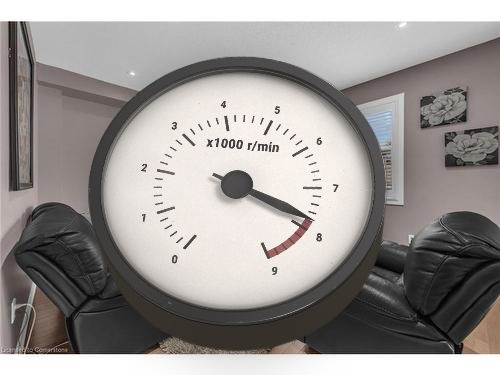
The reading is 7800 rpm
